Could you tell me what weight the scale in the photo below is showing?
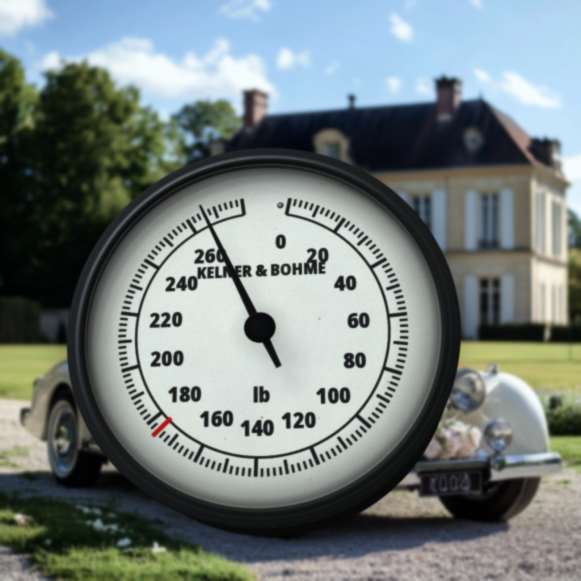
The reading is 266 lb
